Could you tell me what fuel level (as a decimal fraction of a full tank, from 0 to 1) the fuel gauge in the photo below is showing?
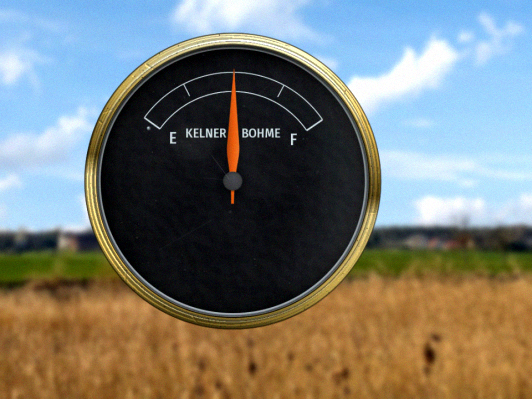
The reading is 0.5
